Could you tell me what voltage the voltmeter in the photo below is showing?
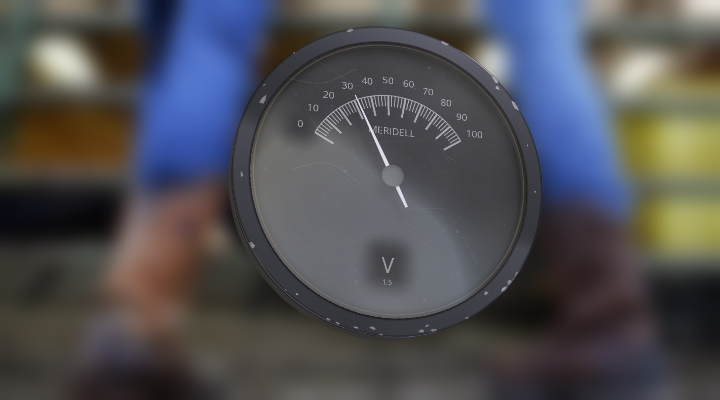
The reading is 30 V
